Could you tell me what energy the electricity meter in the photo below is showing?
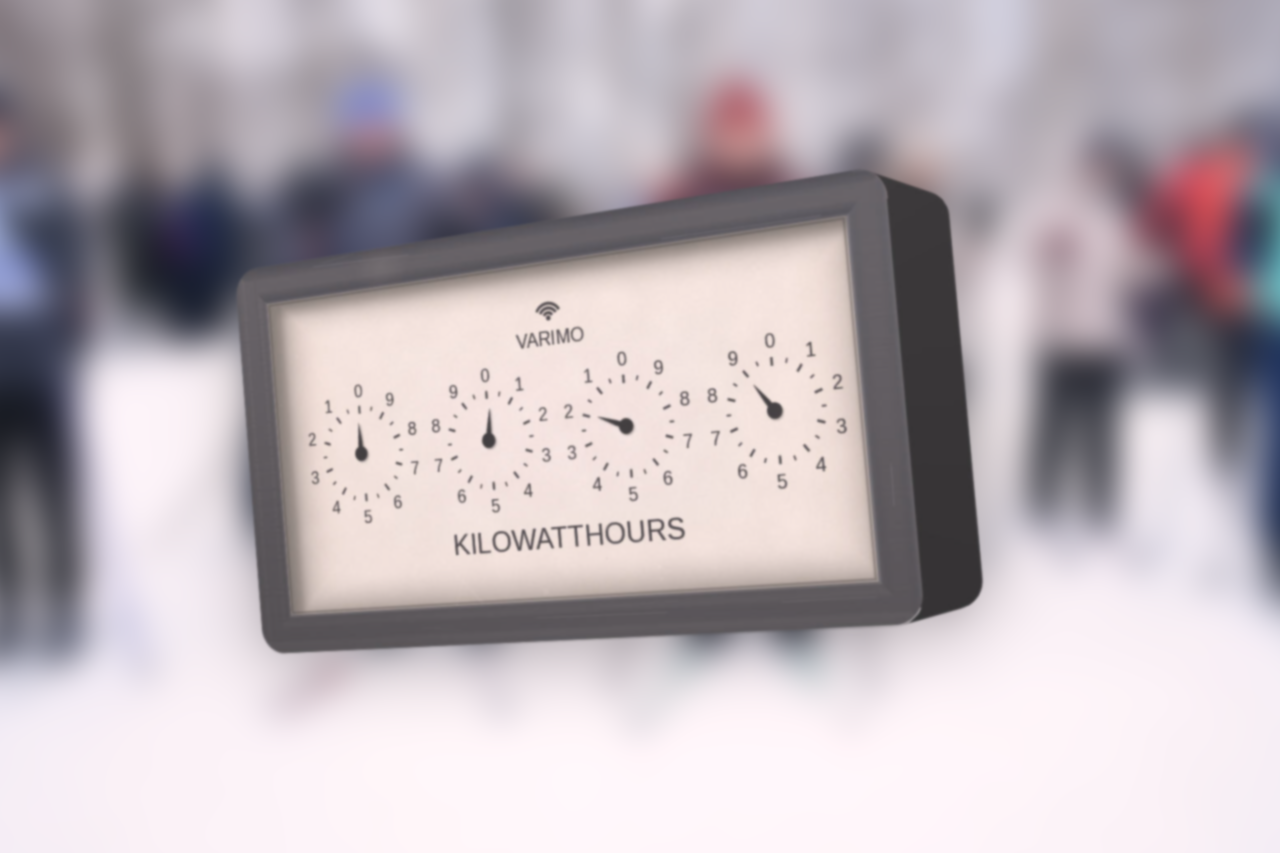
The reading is 19 kWh
